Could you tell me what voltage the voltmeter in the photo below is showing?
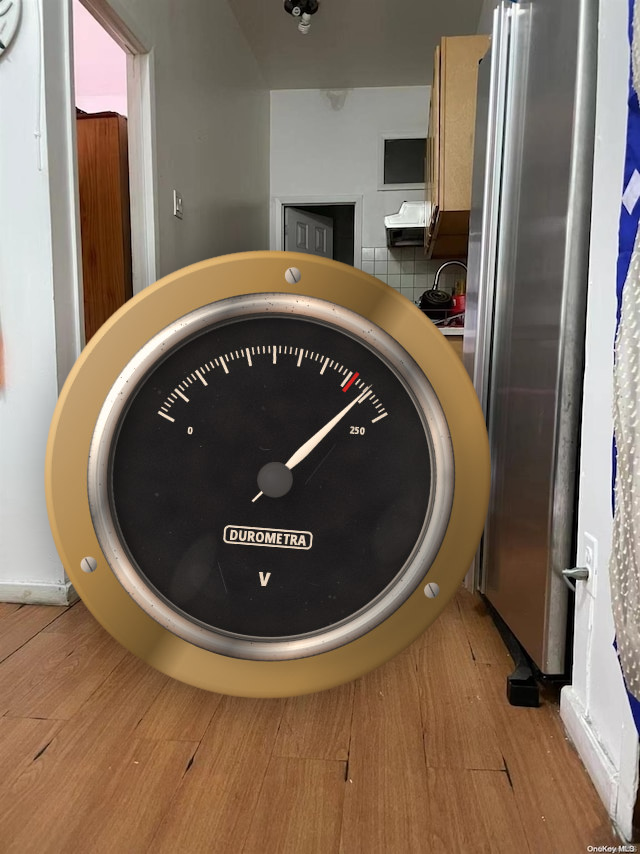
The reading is 220 V
